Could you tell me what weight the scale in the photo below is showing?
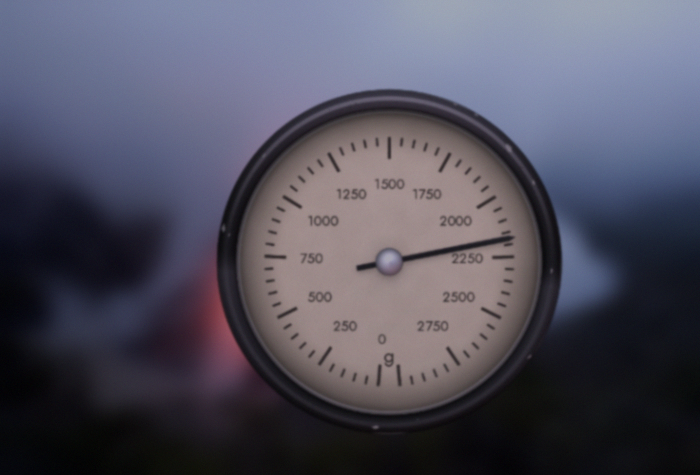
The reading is 2175 g
